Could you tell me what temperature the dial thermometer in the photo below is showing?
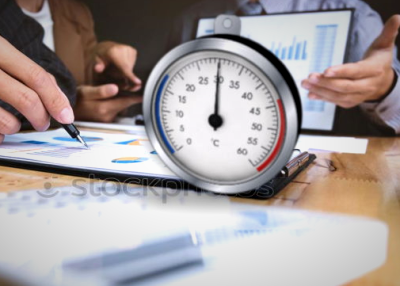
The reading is 30 °C
